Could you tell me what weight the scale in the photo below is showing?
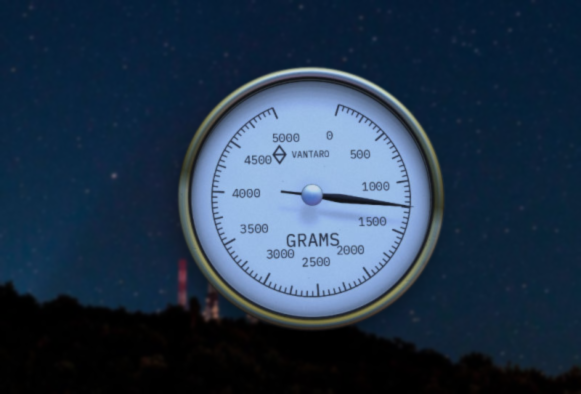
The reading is 1250 g
